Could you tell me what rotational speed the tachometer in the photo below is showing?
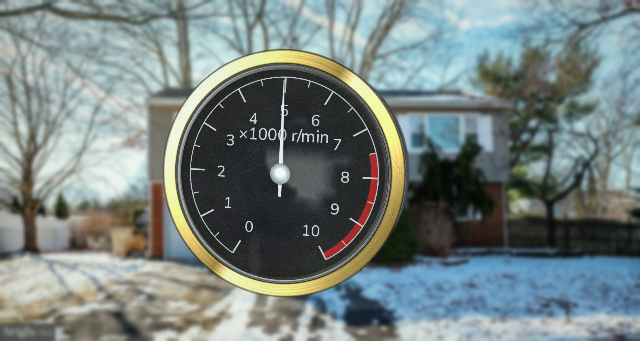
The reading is 5000 rpm
